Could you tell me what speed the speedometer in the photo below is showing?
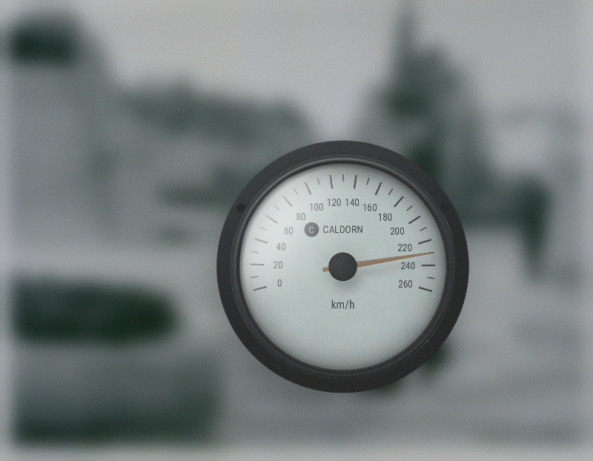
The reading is 230 km/h
